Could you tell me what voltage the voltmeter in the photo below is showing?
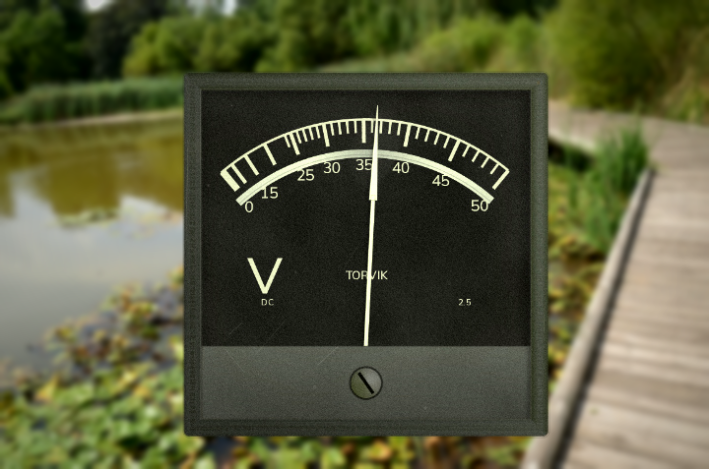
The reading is 36.5 V
